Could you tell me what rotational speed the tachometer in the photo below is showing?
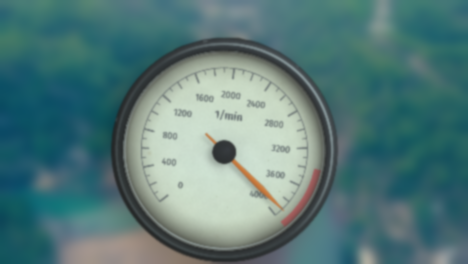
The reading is 3900 rpm
